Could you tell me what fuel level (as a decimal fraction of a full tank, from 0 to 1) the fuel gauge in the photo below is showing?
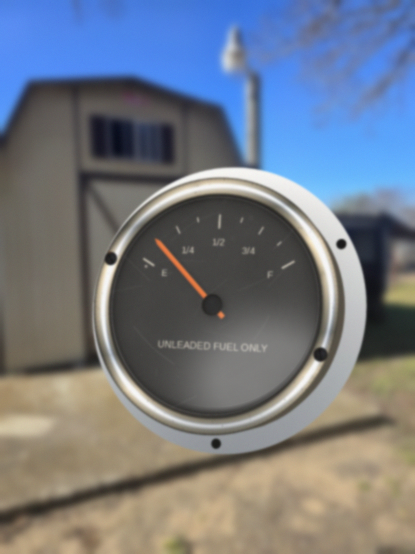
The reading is 0.125
